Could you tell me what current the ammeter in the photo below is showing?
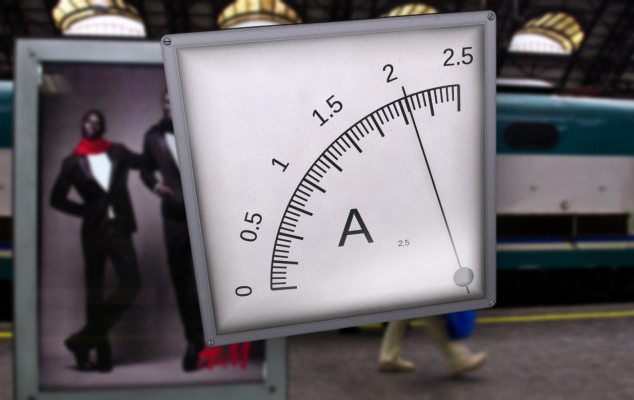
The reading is 2.05 A
